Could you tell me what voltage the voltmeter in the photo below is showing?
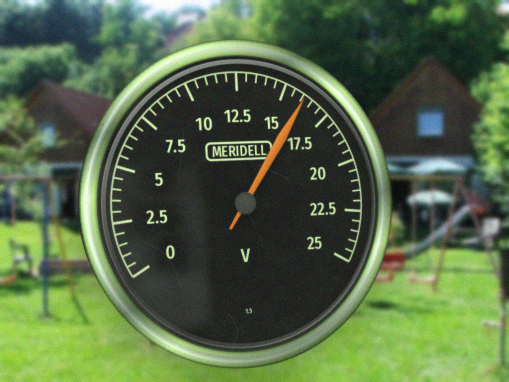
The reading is 16 V
